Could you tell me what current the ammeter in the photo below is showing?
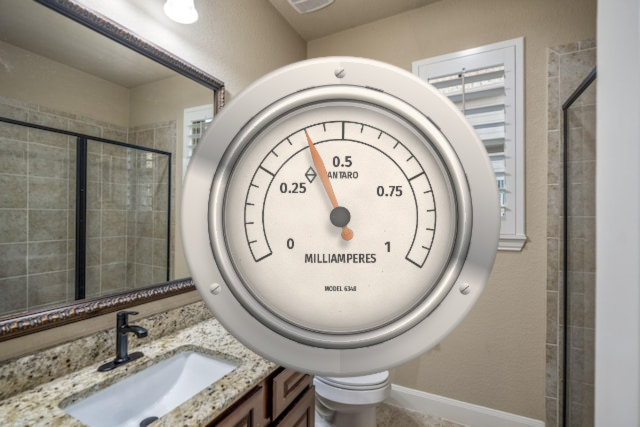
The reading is 0.4 mA
